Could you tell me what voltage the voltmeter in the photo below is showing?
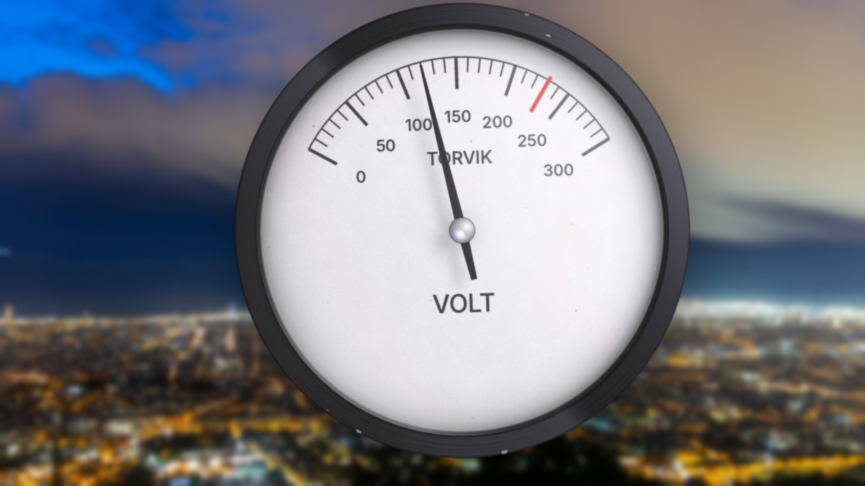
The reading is 120 V
